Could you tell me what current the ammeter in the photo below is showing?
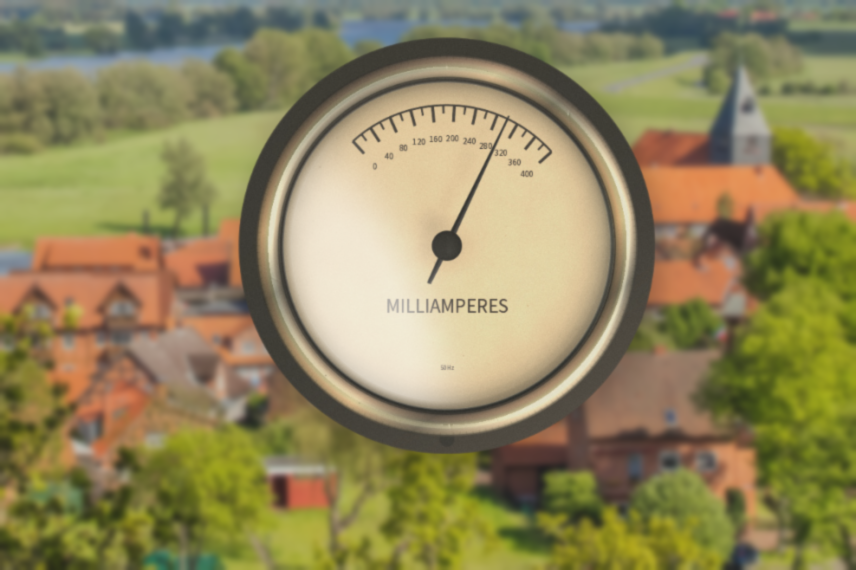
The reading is 300 mA
